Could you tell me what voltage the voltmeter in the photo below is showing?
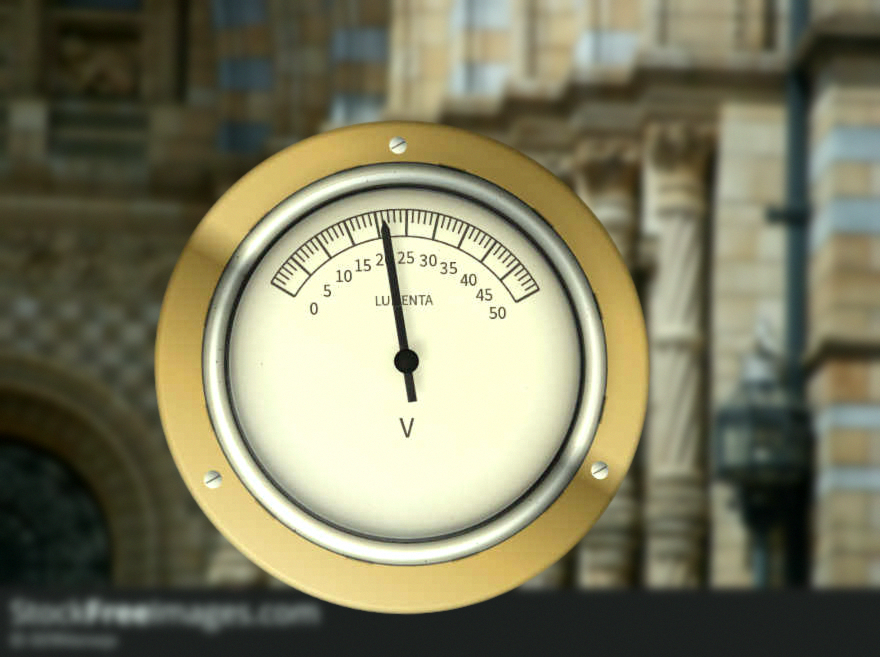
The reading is 21 V
